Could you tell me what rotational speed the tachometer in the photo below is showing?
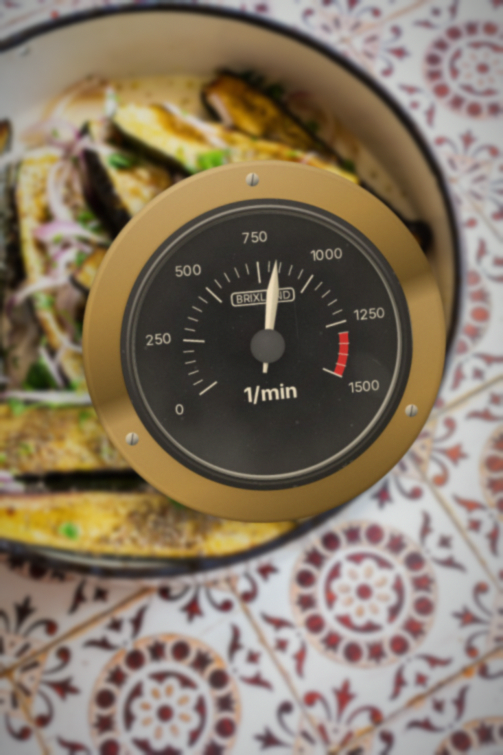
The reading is 825 rpm
